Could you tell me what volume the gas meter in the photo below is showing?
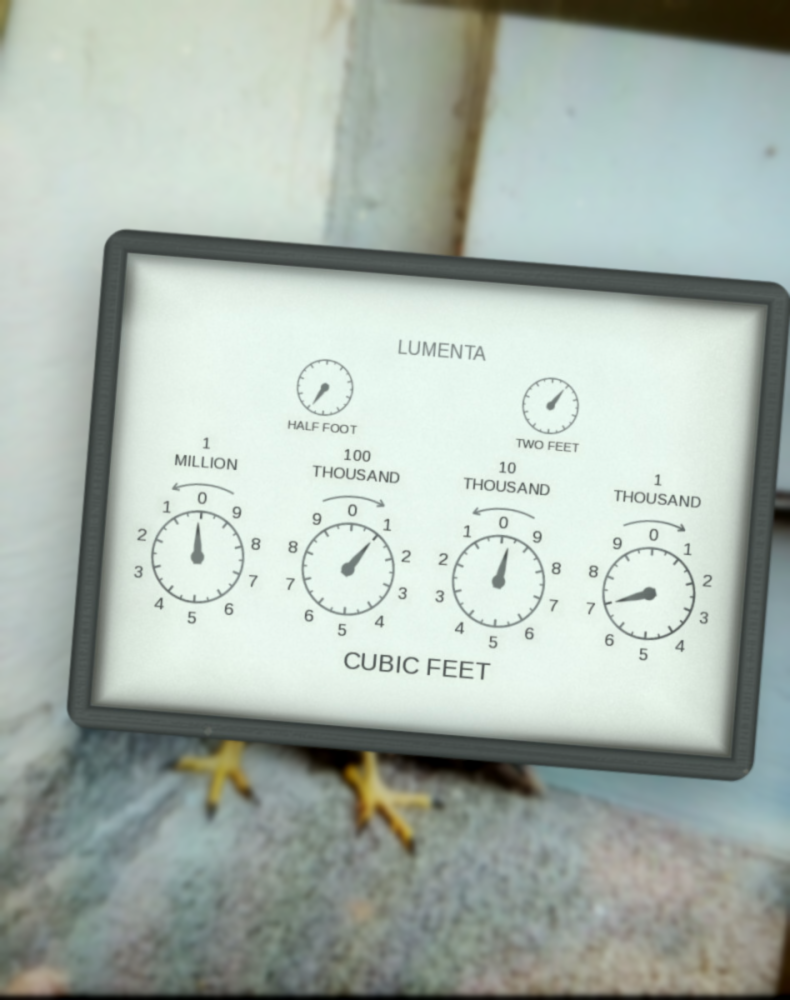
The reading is 9700 ft³
